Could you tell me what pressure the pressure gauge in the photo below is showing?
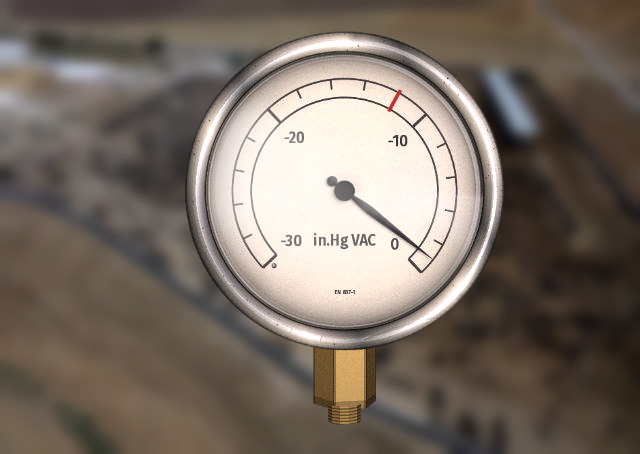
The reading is -1 inHg
